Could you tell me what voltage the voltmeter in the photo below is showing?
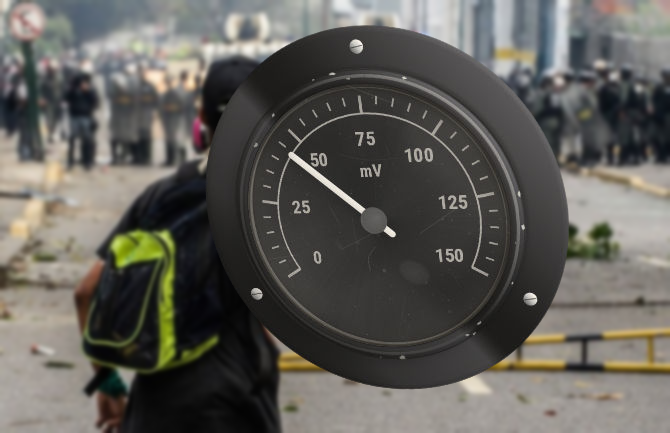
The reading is 45 mV
